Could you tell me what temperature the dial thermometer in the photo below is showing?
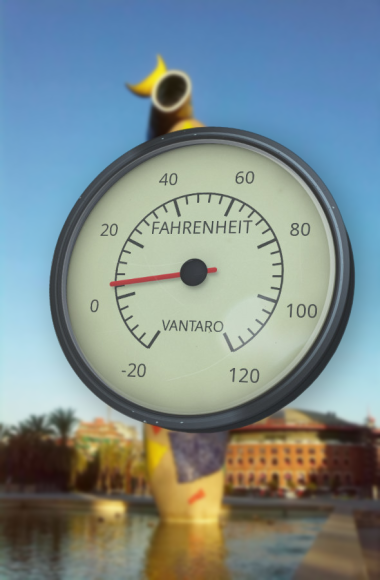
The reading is 4 °F
